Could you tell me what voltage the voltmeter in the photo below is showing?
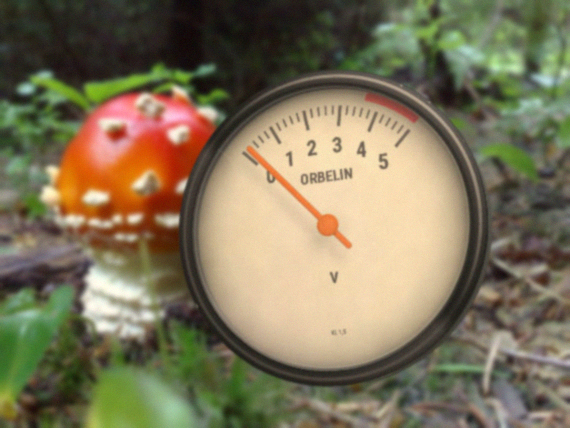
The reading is 0.2 V
